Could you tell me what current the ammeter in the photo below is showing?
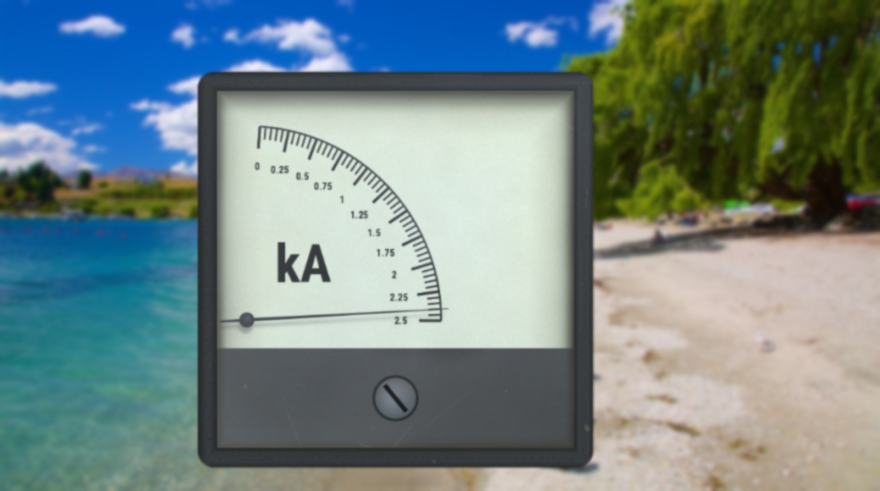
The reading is 2.4 kA
